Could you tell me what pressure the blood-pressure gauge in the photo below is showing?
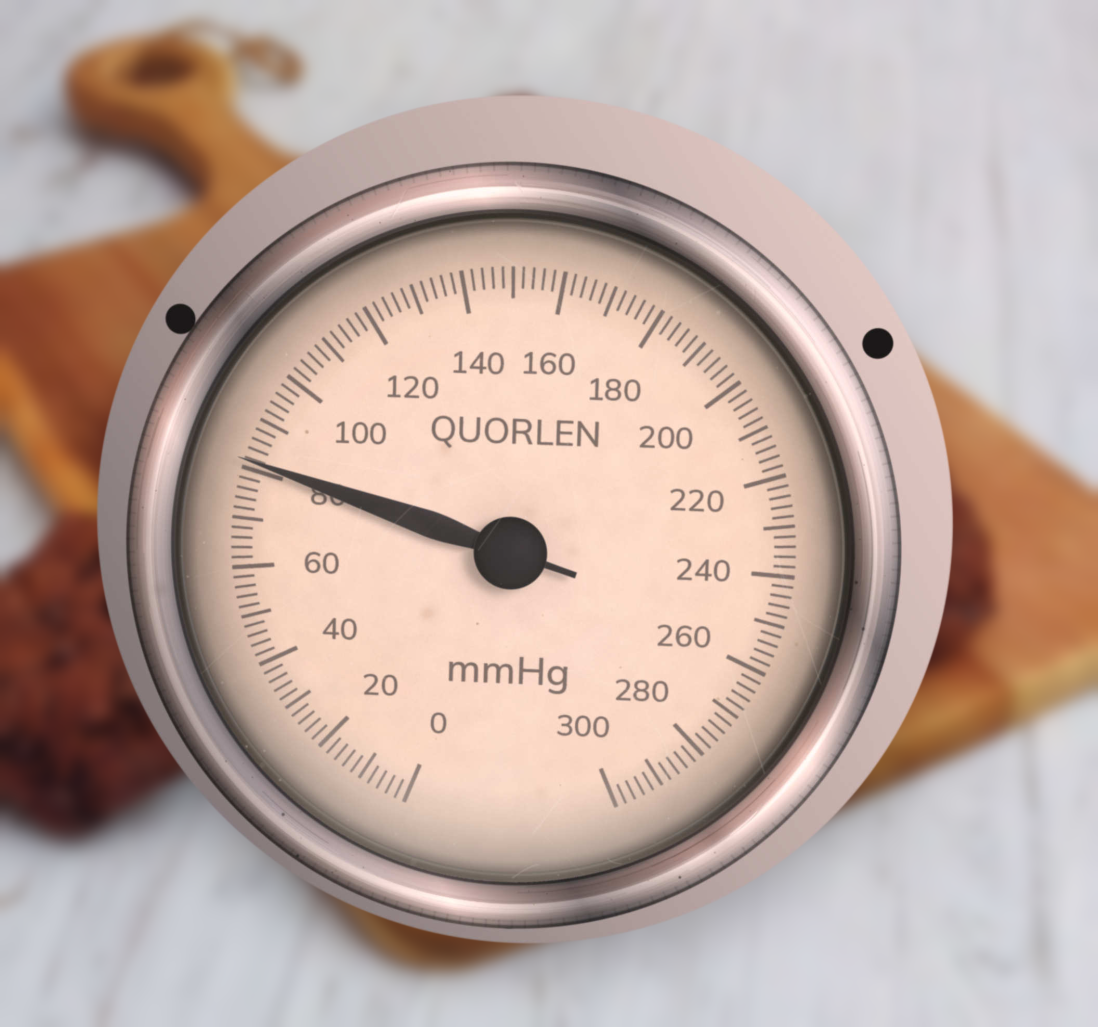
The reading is 82 mmHg
